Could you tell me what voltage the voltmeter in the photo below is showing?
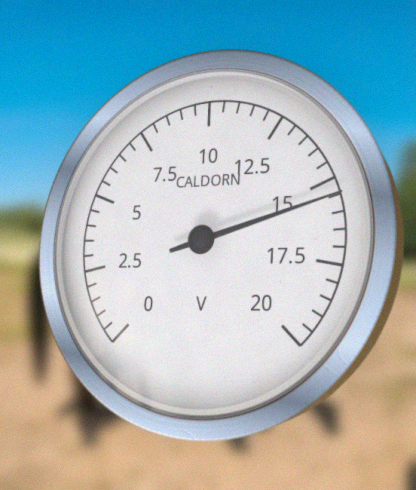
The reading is 15.5 V
